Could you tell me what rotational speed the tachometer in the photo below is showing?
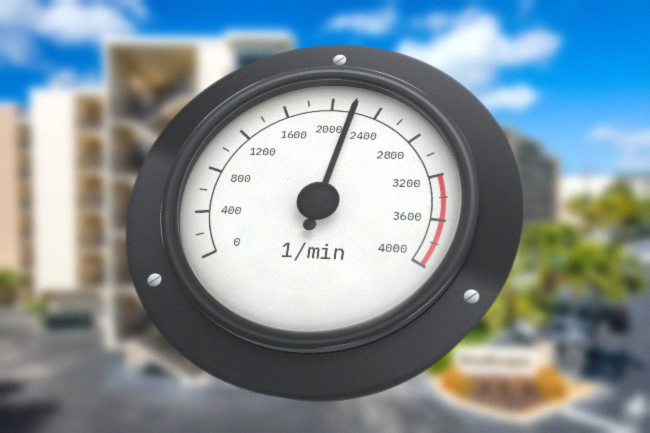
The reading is 2200 rpm
